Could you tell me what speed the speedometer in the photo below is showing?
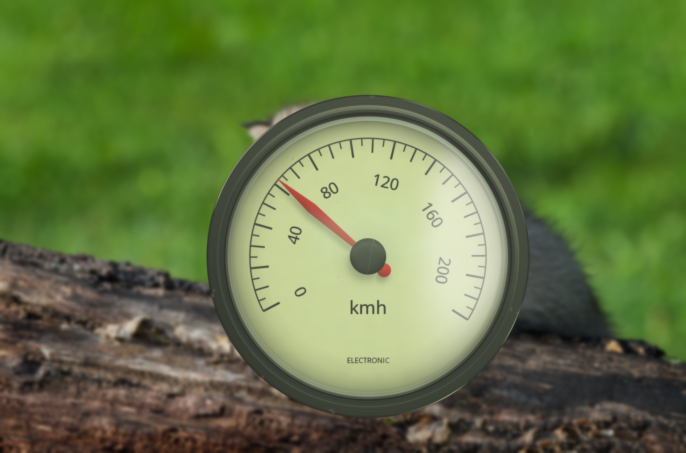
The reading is 62.5 km/h
